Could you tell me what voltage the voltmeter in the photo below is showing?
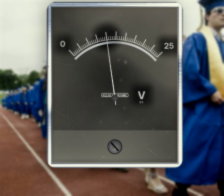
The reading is 10 V
